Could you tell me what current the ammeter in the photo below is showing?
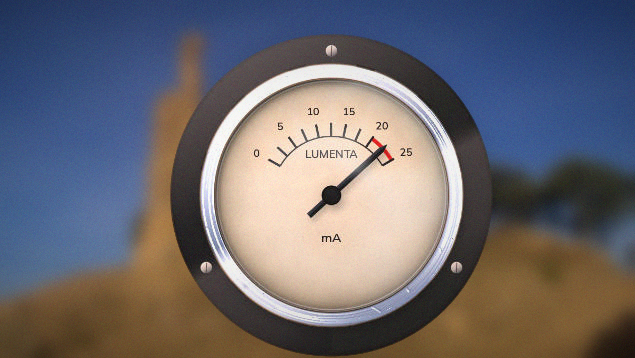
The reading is 22.5 mA
